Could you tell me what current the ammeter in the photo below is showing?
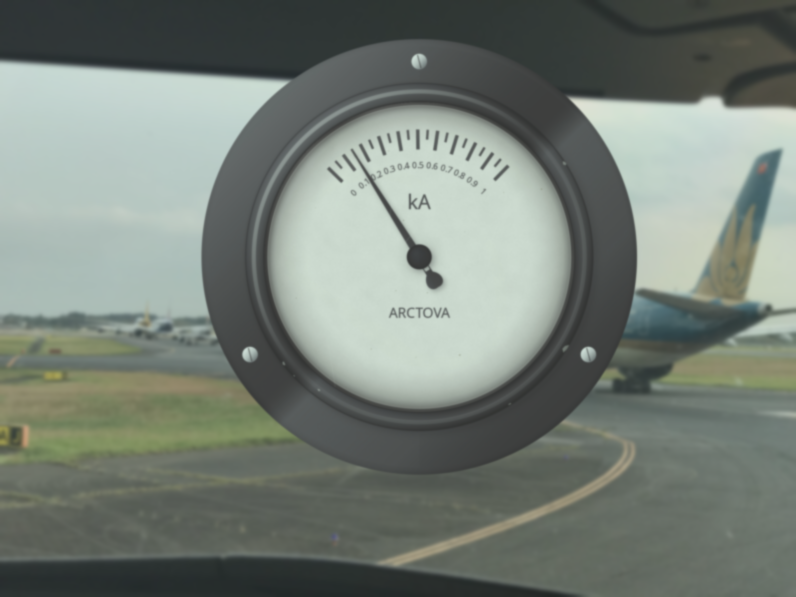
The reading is 0.15 kA
